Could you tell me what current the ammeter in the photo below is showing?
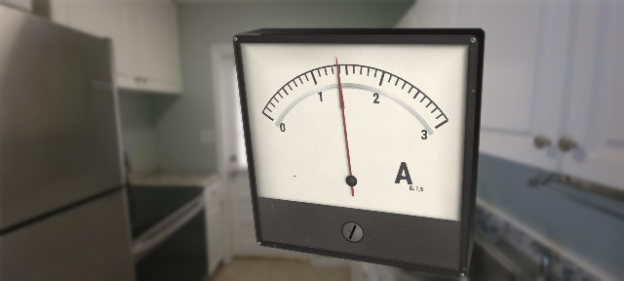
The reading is 1.4 A
